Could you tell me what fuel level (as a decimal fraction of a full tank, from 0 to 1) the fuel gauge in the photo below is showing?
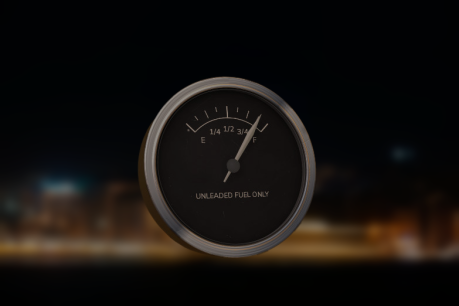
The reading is 0.875
